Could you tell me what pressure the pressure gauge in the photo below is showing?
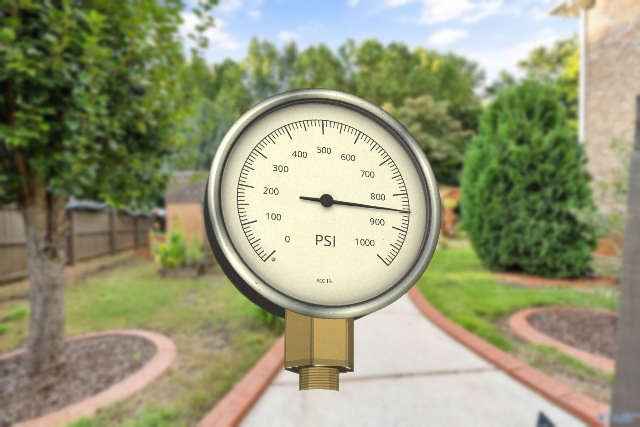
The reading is 850 psi
